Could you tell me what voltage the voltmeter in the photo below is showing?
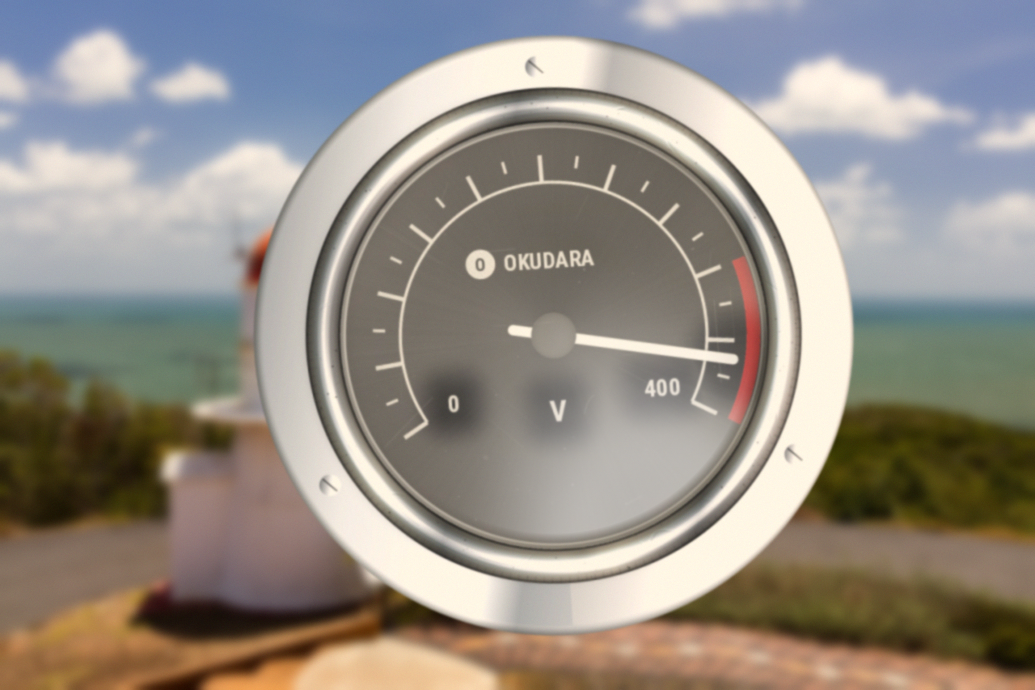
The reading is 370 V
